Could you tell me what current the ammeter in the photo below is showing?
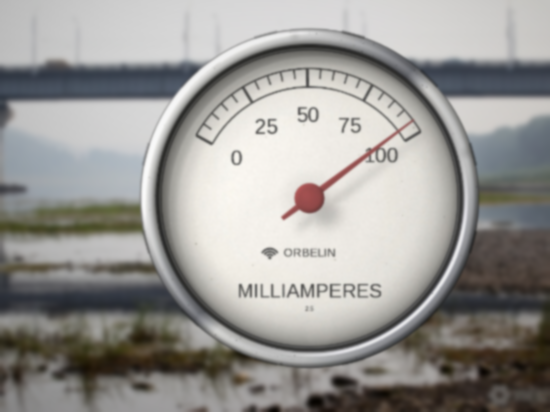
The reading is 95 mA
